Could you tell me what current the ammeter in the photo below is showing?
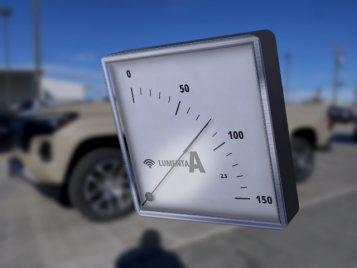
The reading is 80 A
